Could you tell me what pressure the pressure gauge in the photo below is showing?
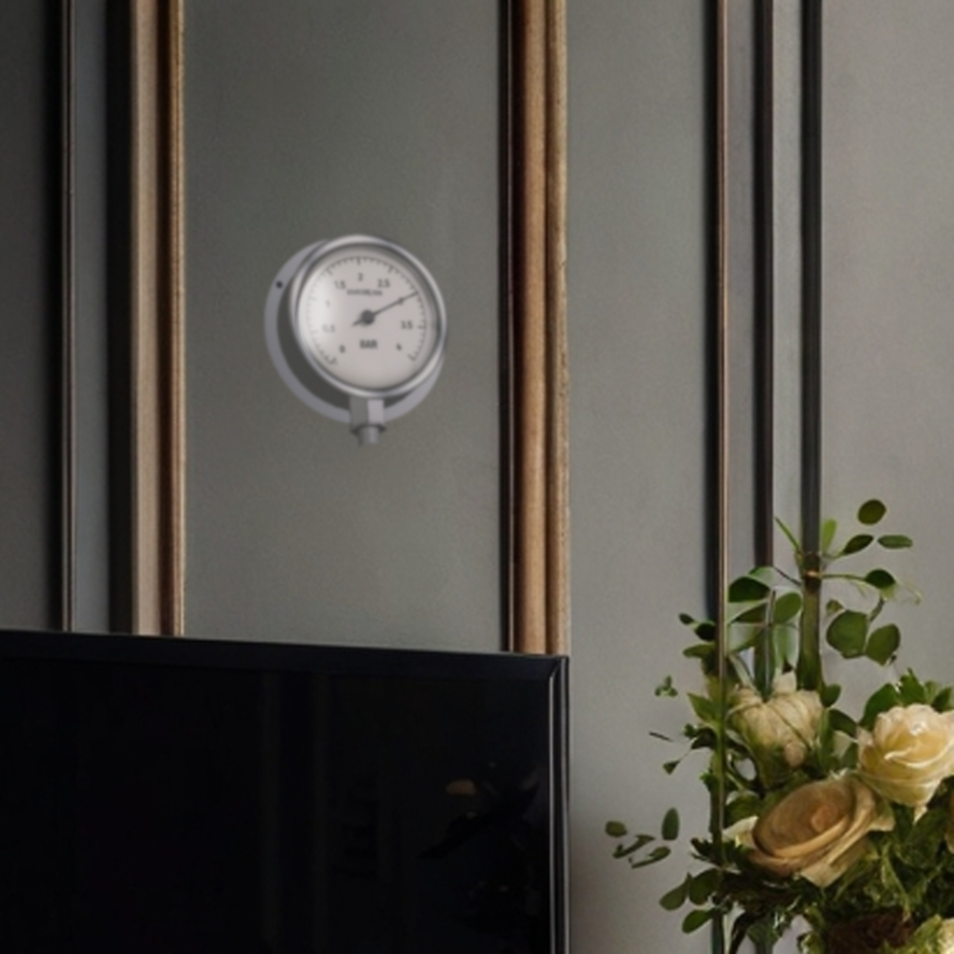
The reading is 3 bar
